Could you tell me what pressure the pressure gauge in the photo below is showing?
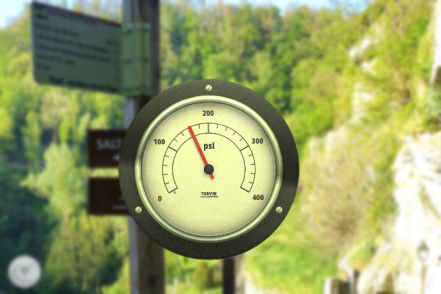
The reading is 160 psi
